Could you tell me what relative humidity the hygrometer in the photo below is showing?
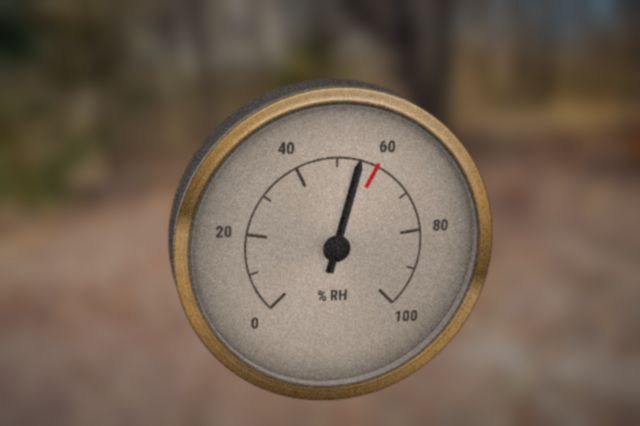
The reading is 55 %
